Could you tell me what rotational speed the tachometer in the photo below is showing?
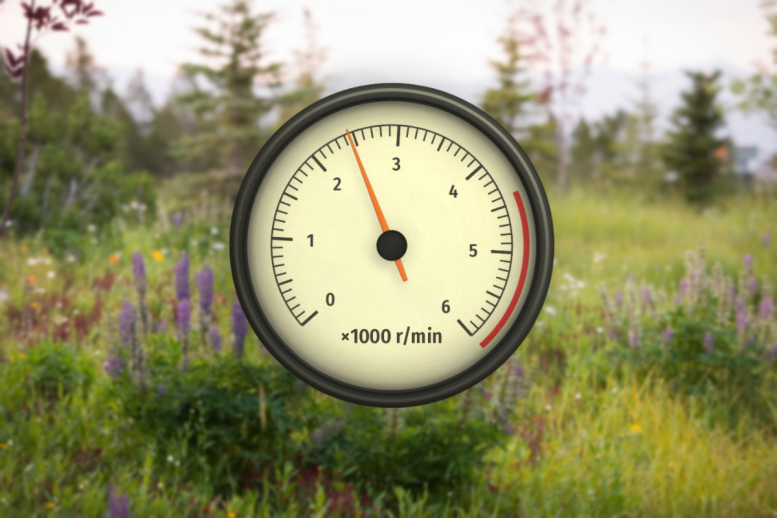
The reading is 2450 rpm
